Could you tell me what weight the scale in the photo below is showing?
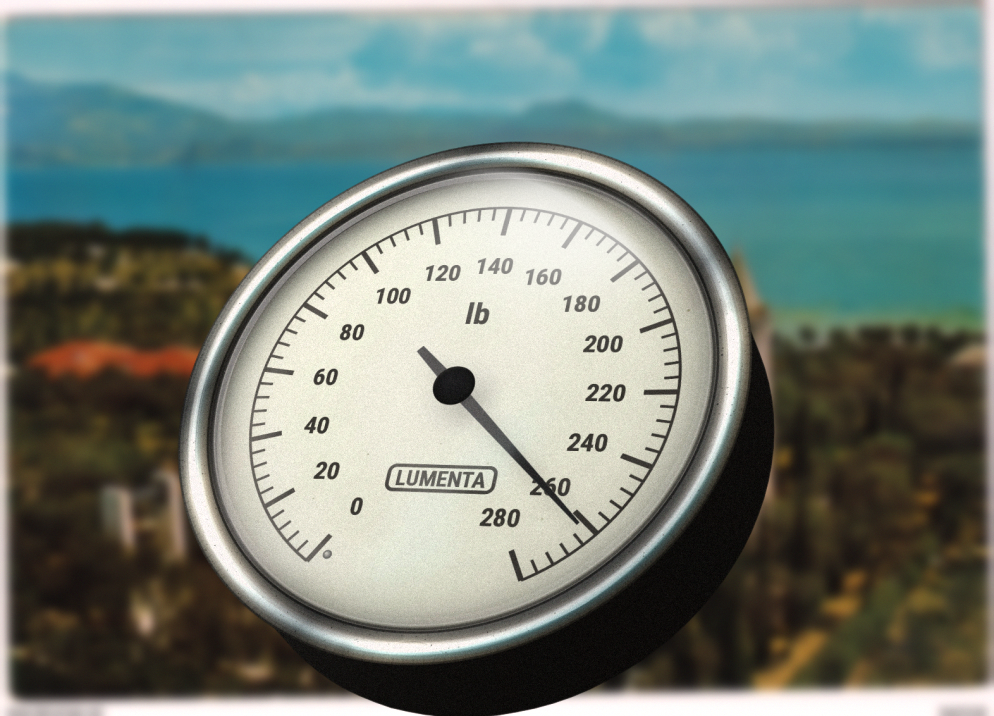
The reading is 262 lb
